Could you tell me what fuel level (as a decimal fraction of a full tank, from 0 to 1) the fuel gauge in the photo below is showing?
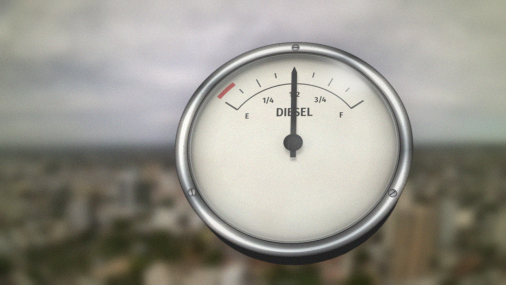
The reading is 0.5
